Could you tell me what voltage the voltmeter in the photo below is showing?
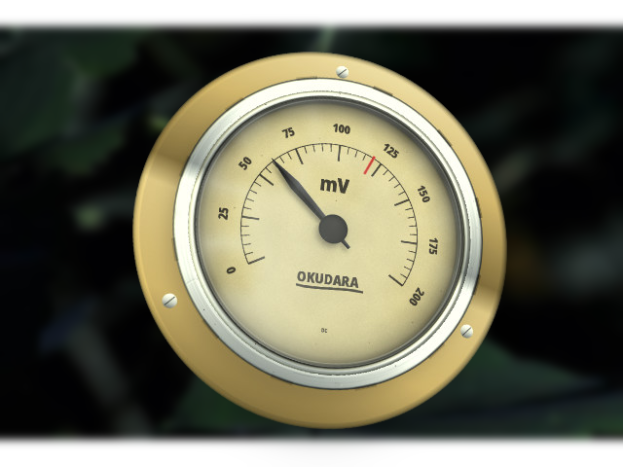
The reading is 60 mV
